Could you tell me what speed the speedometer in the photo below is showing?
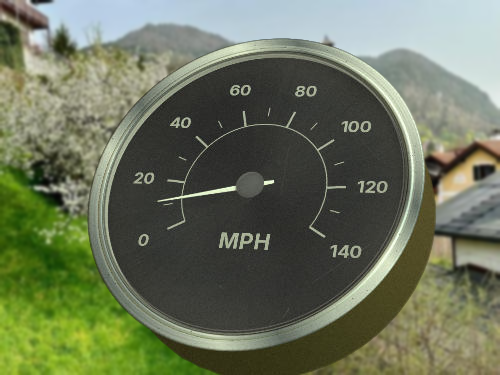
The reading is 10 mph
